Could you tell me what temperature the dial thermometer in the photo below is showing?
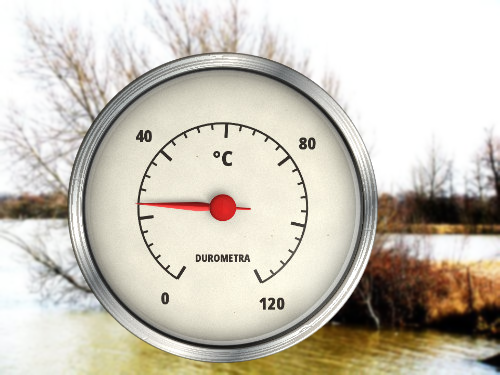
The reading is 24 °C
